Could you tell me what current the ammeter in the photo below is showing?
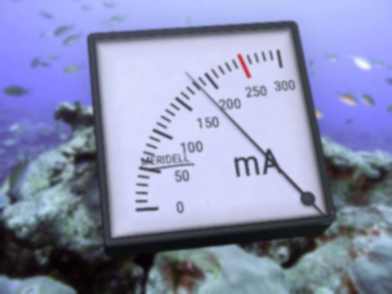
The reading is 180 mA
